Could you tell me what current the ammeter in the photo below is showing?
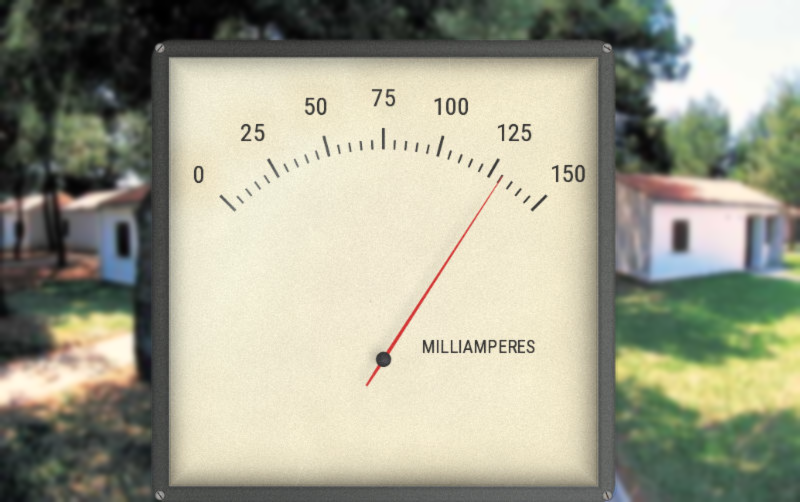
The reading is 130 mA
